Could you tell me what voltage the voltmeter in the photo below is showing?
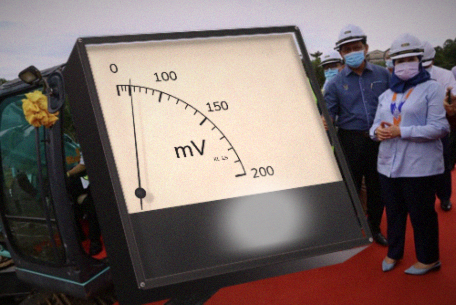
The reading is 50 mV
